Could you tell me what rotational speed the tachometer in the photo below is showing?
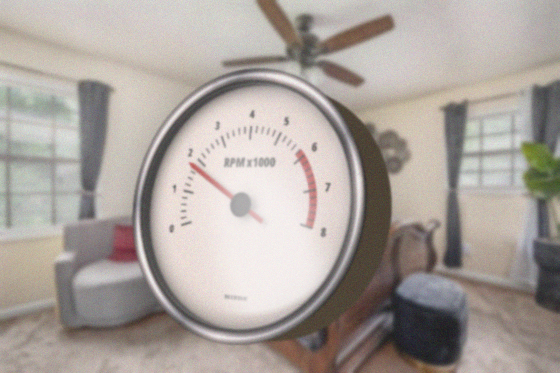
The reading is 1800 rpm
